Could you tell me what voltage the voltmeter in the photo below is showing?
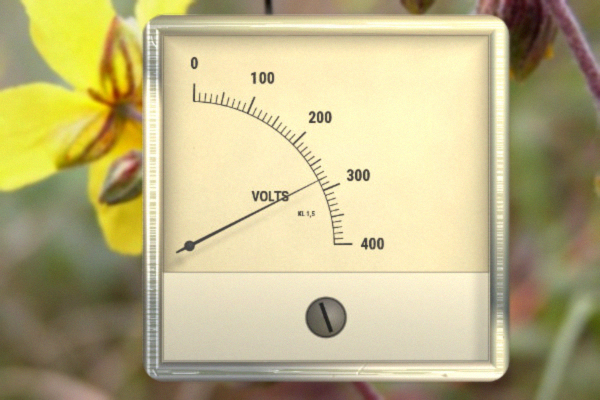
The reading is 280 V
